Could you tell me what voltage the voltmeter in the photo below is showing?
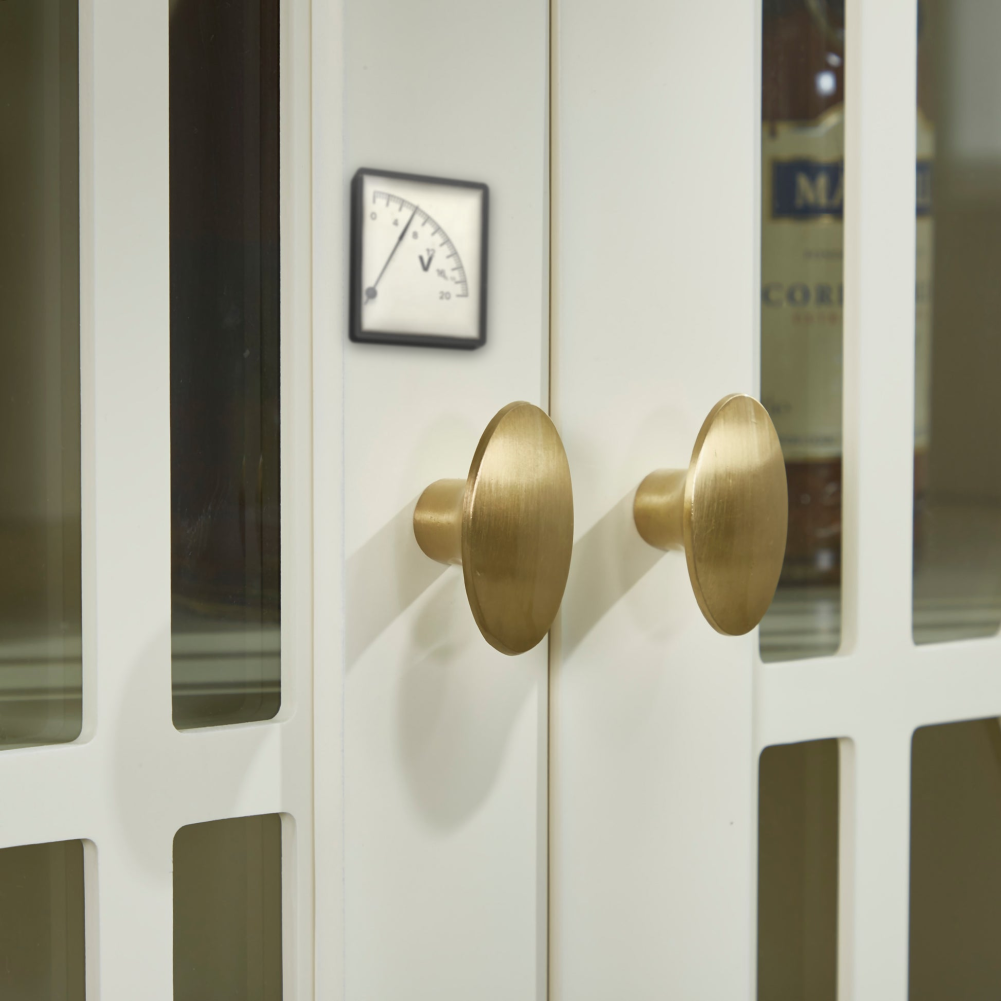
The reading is 6 V
